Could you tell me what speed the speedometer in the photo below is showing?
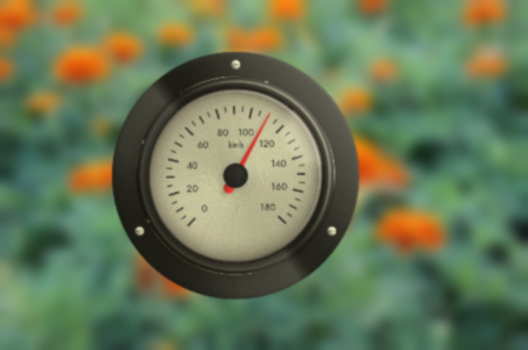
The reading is 110 km/h
